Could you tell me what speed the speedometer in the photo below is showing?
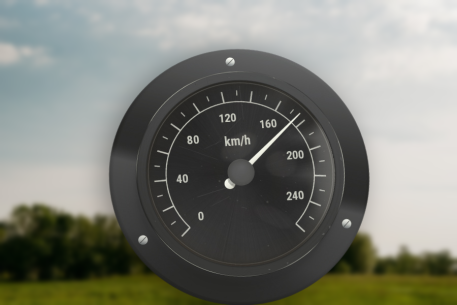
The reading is 175 km/h
